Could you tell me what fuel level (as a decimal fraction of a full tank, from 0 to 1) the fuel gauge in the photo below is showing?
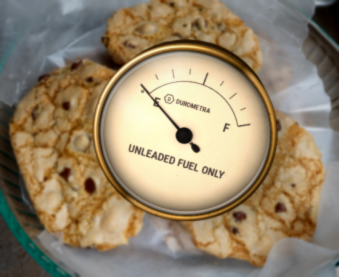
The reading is 0
